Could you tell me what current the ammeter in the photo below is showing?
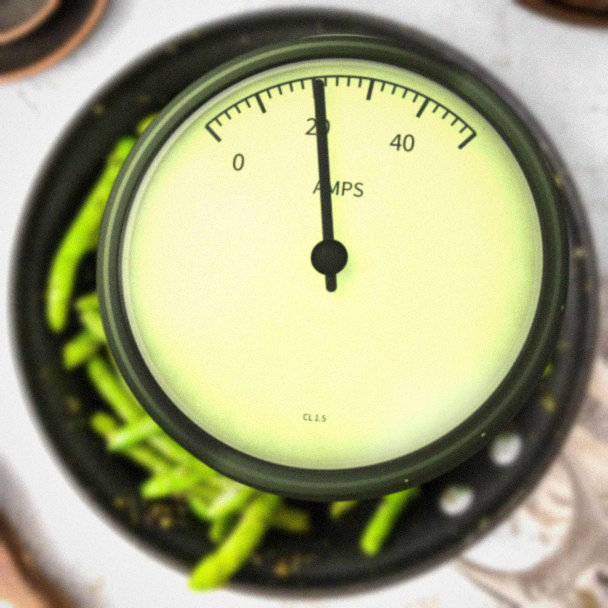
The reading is 21 A
